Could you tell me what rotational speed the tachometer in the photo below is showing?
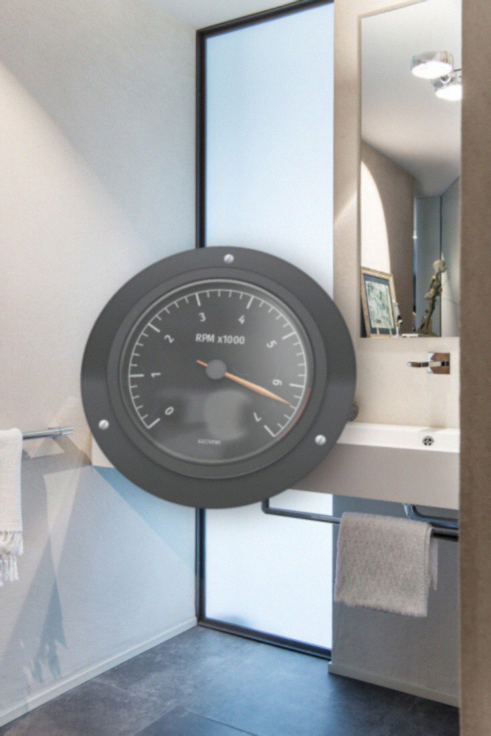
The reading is 6400 rpm
